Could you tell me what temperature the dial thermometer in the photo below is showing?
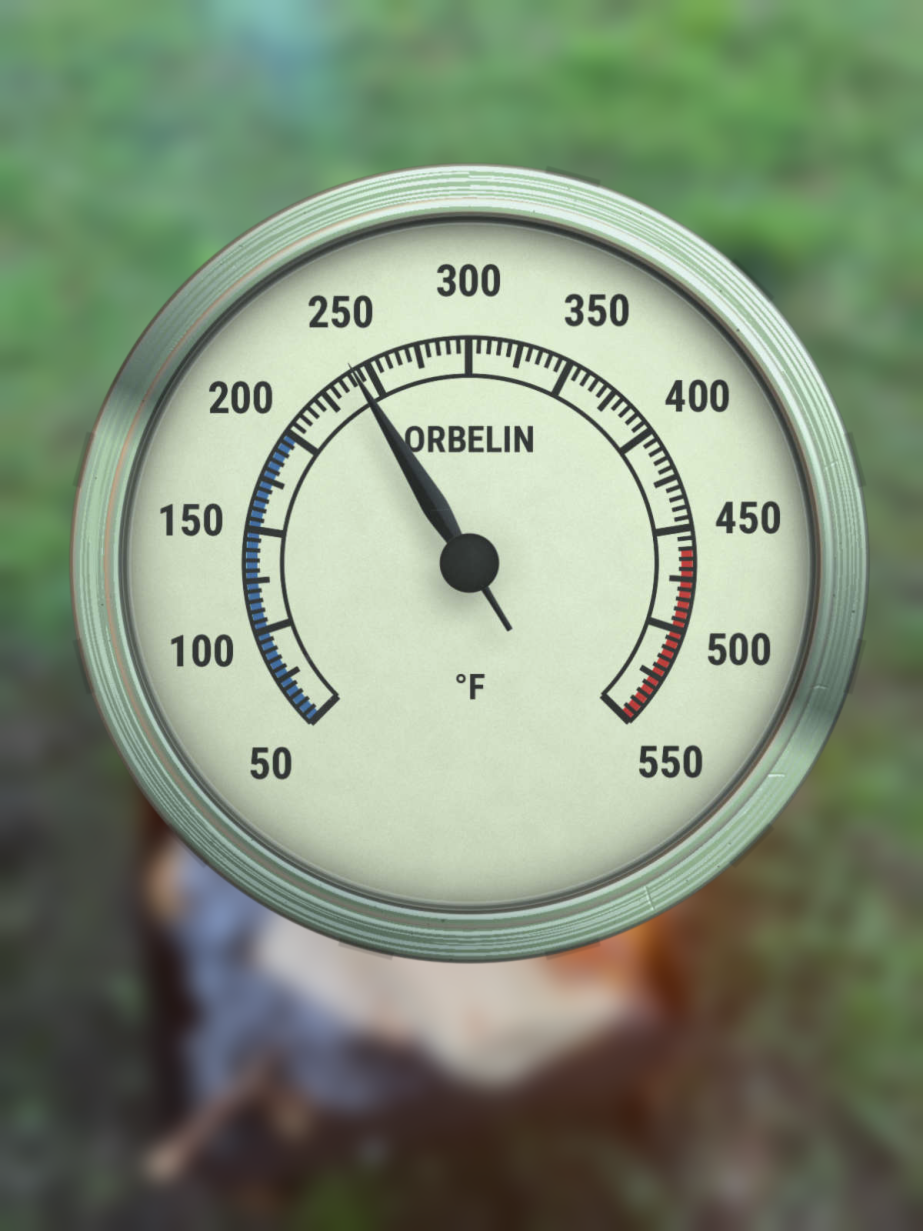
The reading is 242.5 °F
